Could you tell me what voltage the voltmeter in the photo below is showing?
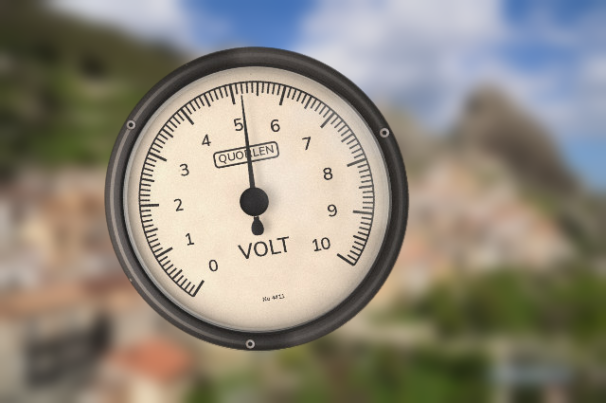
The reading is 5.2 V
